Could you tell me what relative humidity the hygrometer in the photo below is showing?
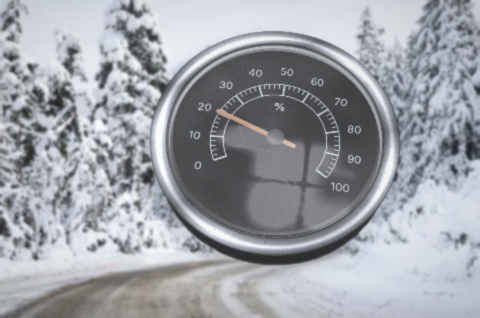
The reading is 20 %
